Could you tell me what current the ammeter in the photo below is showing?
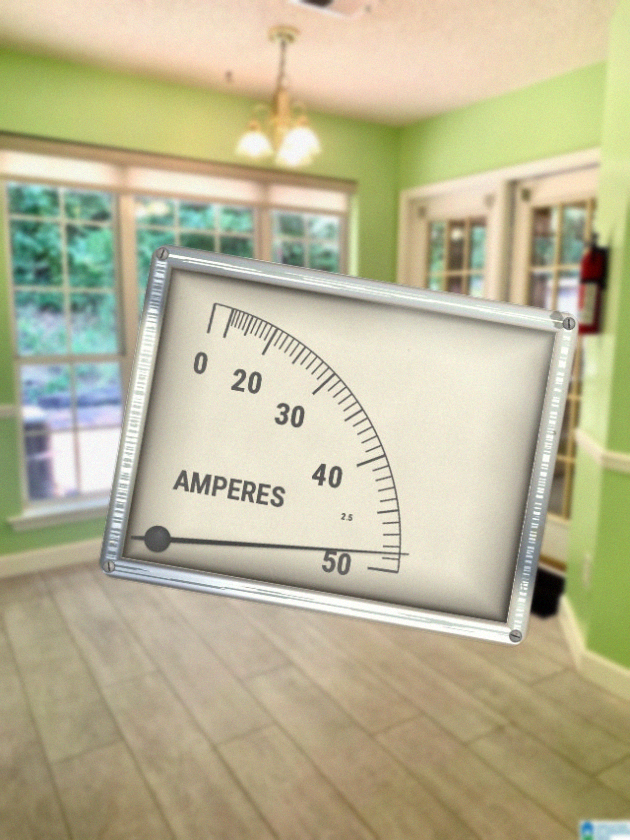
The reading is 48.5 A
